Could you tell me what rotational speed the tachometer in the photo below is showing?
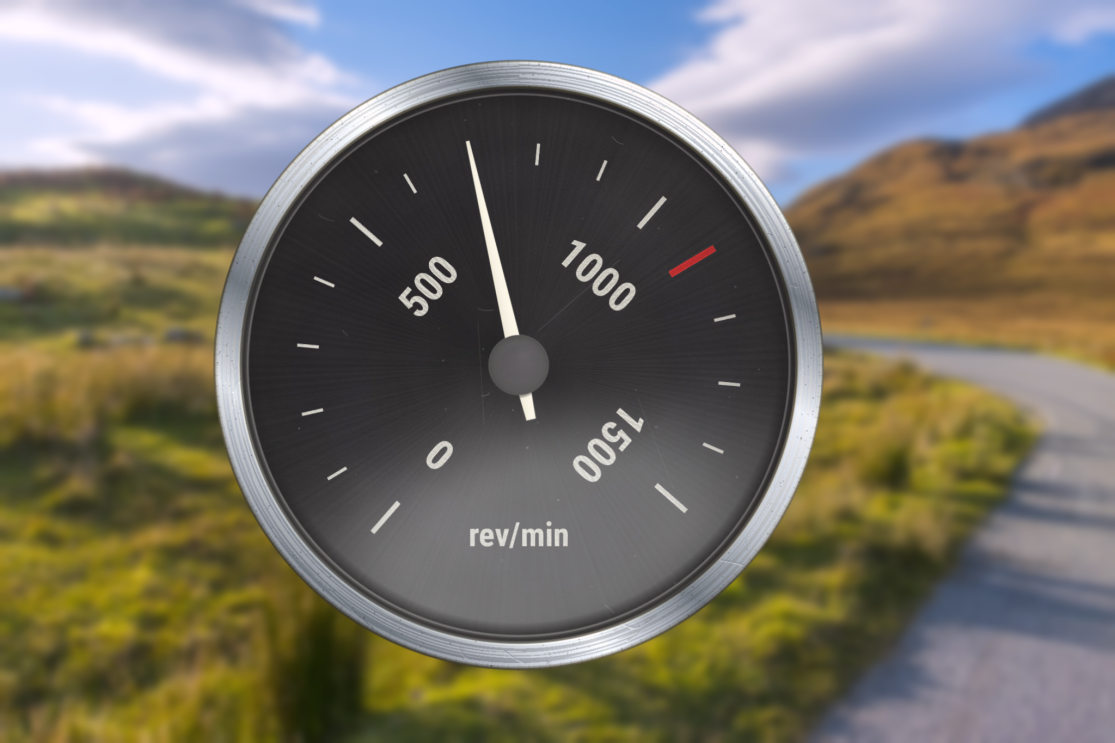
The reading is 700 rpm
